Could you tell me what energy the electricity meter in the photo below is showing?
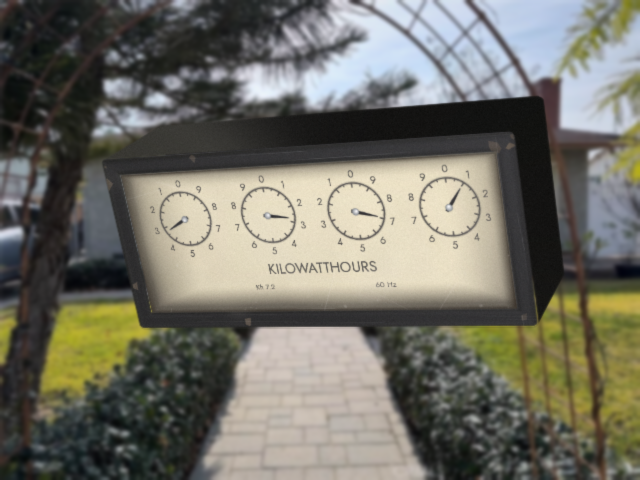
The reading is 3271 kWh
